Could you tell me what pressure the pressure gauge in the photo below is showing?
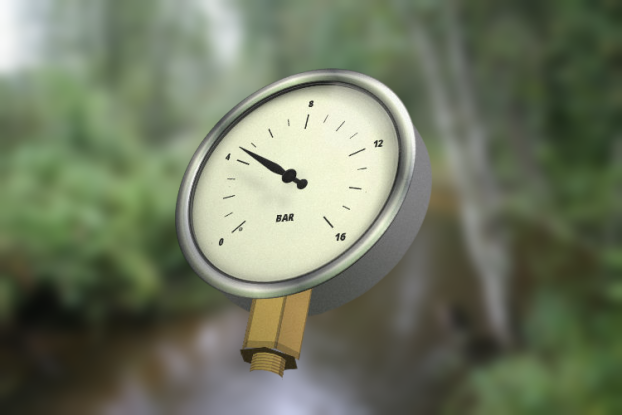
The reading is 4.5 bar
